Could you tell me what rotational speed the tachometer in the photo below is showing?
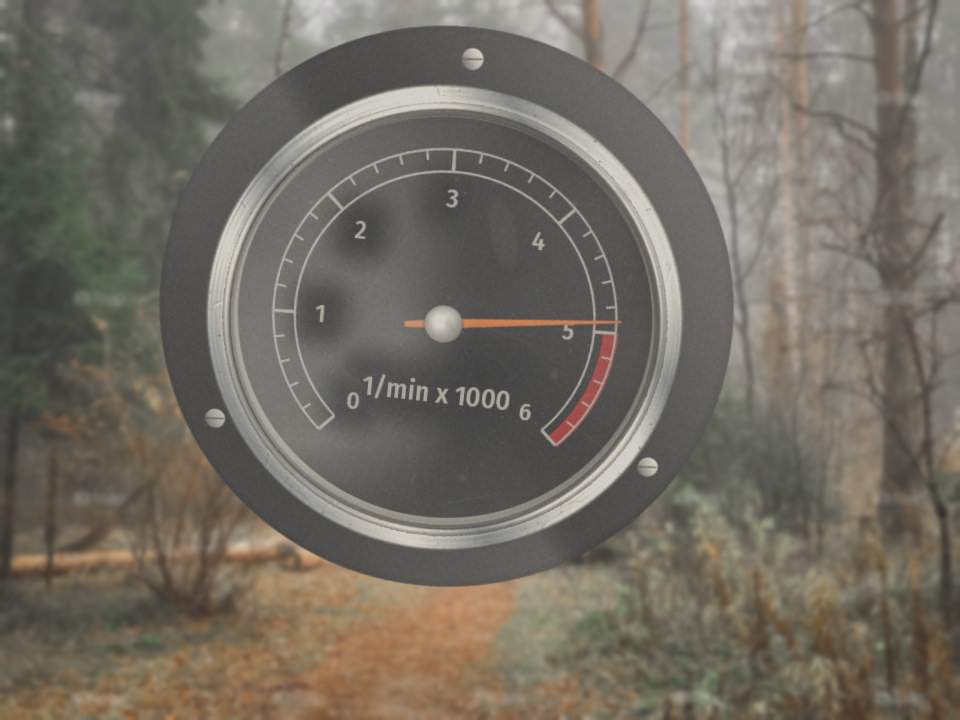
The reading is 4900 rpm
